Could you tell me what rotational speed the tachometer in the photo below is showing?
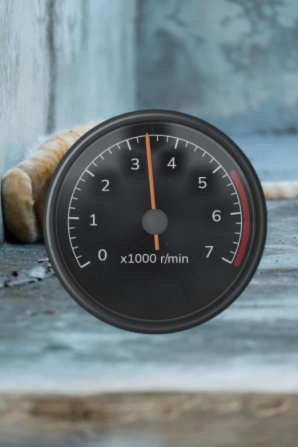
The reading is 3400 rpm
